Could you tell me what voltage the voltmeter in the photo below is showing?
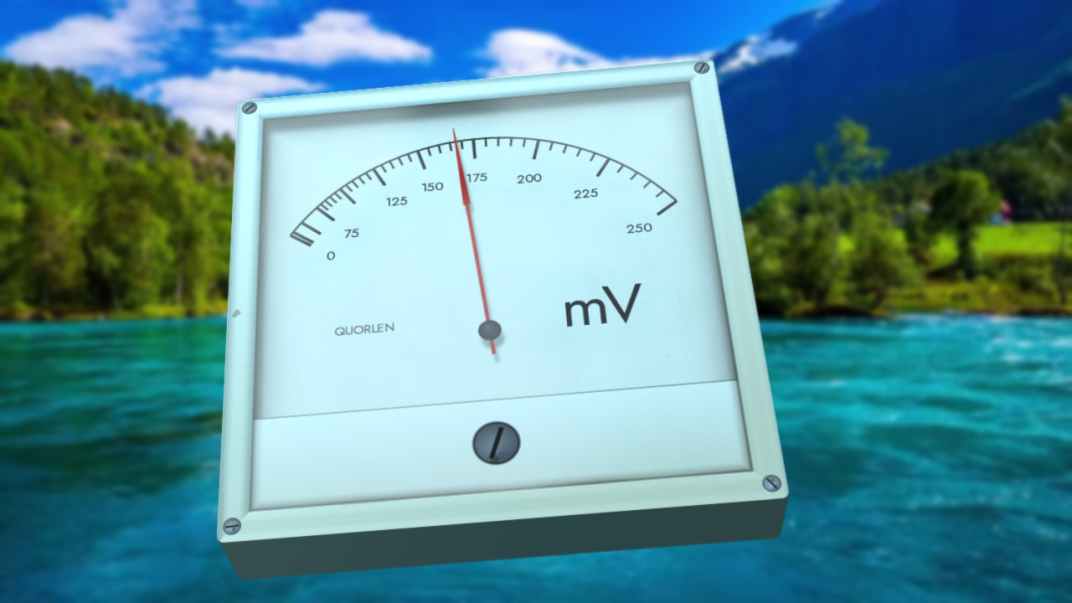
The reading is 167.5 mV
